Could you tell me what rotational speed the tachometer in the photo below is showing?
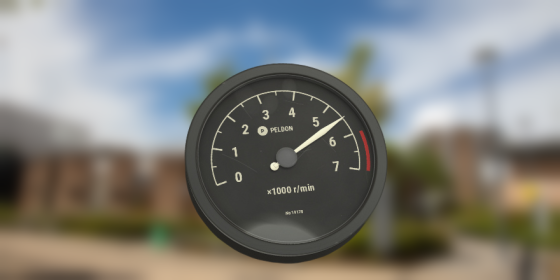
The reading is 5500 rpm
